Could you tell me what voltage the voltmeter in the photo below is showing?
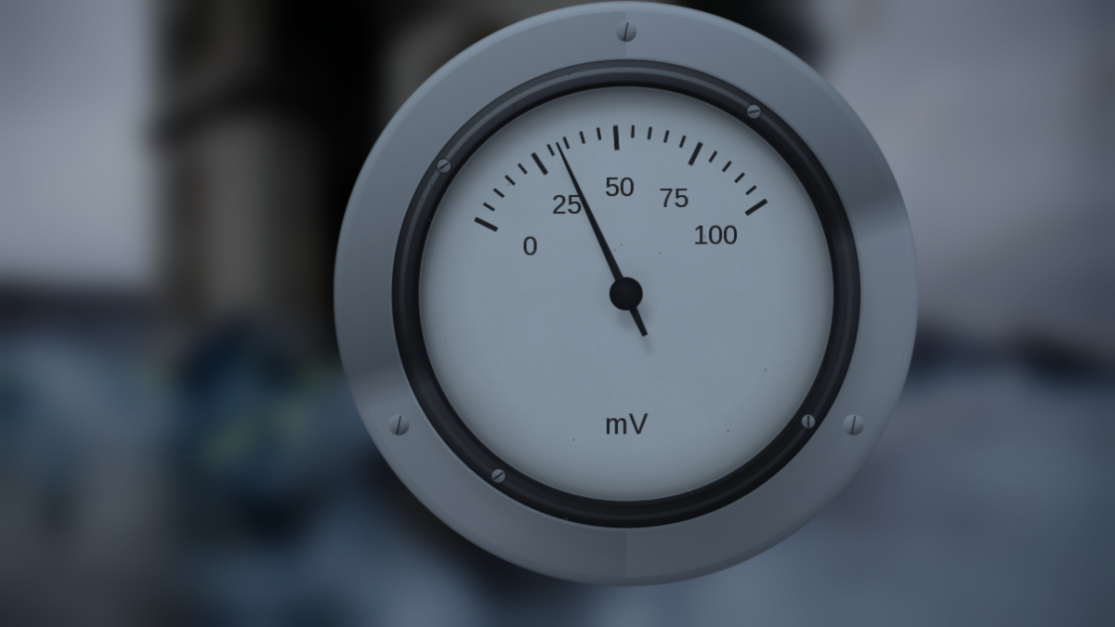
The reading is 32.5 mV
